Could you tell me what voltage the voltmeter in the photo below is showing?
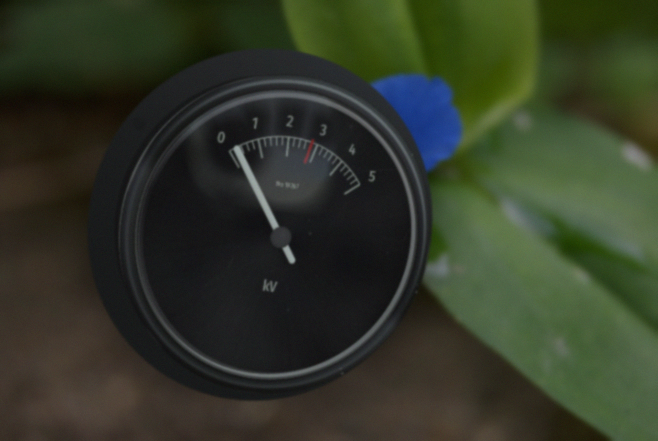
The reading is 0.2 kV
